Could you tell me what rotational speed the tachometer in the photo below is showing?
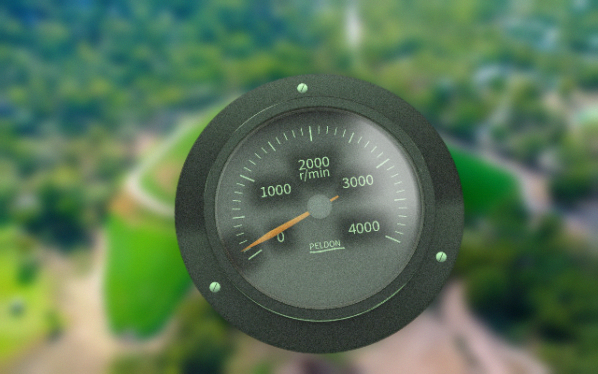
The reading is 100 rpm
